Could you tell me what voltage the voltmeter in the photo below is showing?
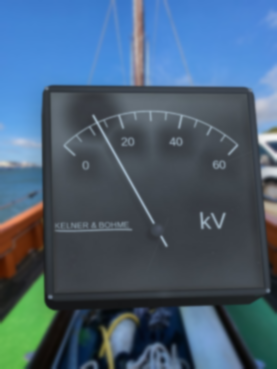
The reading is 12.5 kV
